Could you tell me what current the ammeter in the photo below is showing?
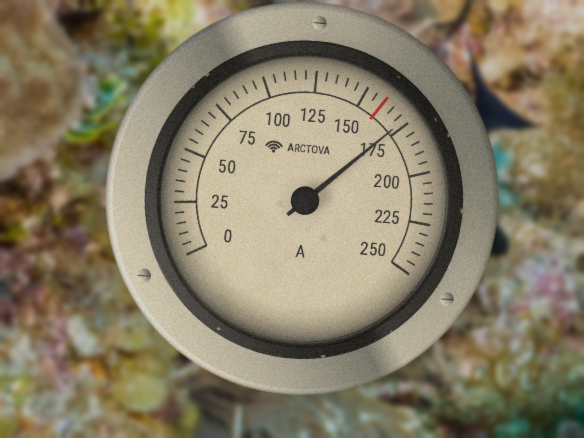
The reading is 172.5 A
